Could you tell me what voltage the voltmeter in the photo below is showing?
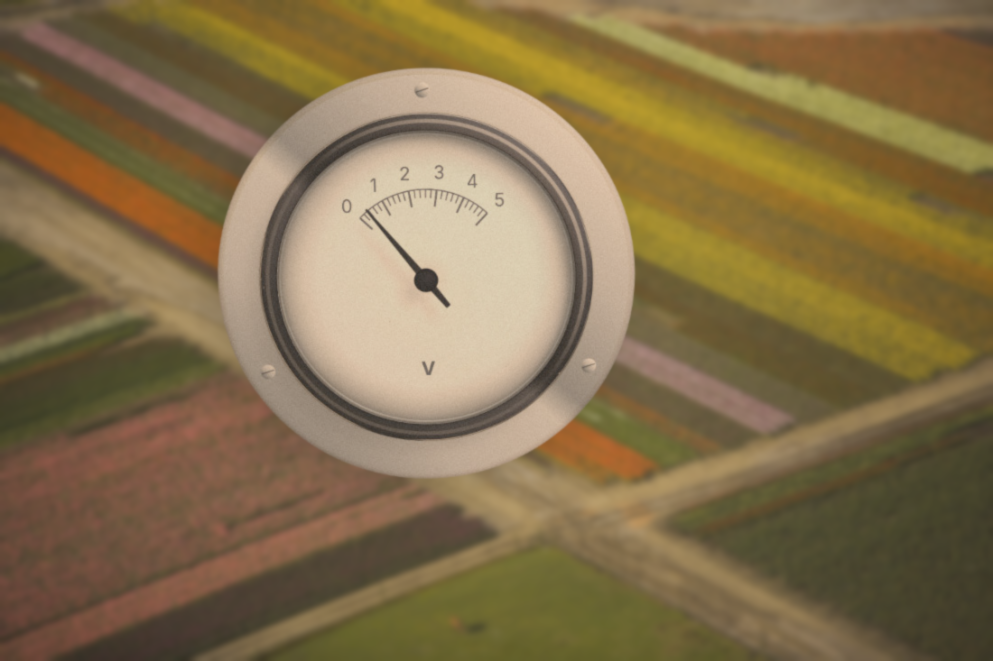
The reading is 0.4 V
